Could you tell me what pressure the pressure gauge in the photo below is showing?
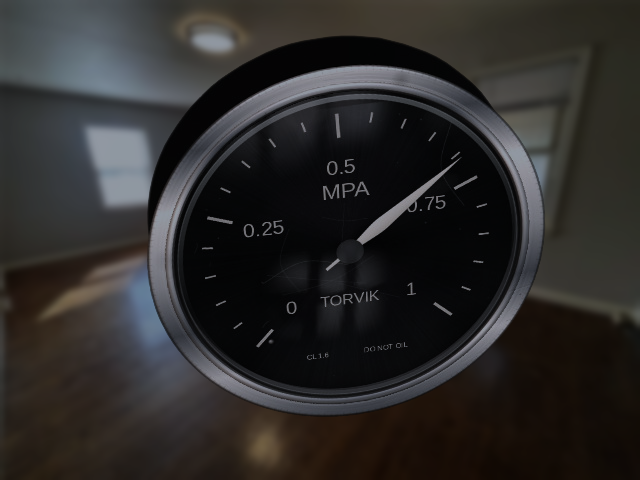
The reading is 0.7 MPa
